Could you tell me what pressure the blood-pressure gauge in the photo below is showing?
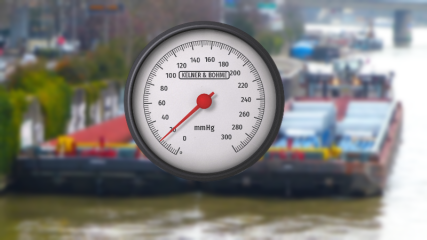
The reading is 20 mmHg
